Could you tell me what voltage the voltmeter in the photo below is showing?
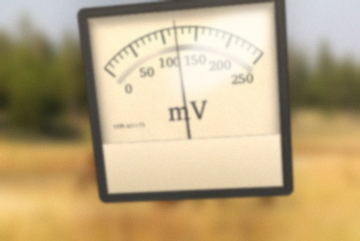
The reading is 120 mV
